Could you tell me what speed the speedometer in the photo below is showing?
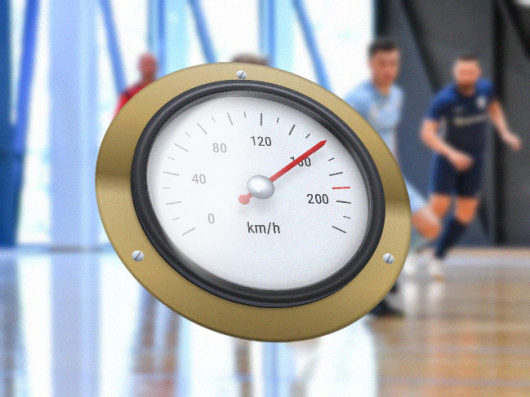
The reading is 160 km/h
